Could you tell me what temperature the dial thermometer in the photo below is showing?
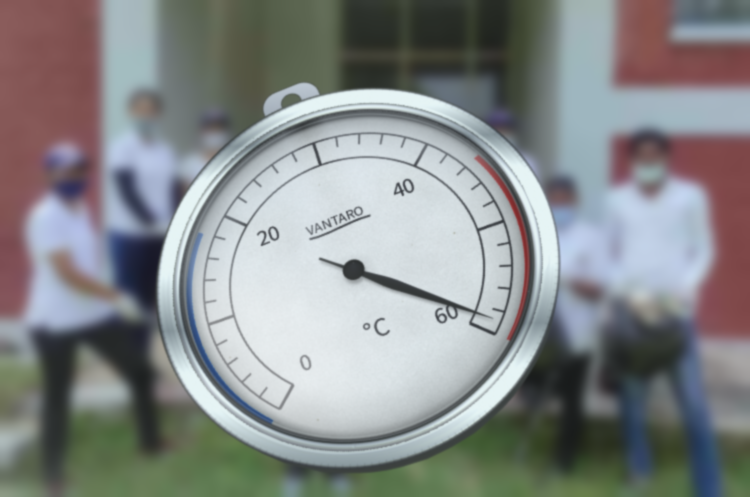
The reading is 59 °C
